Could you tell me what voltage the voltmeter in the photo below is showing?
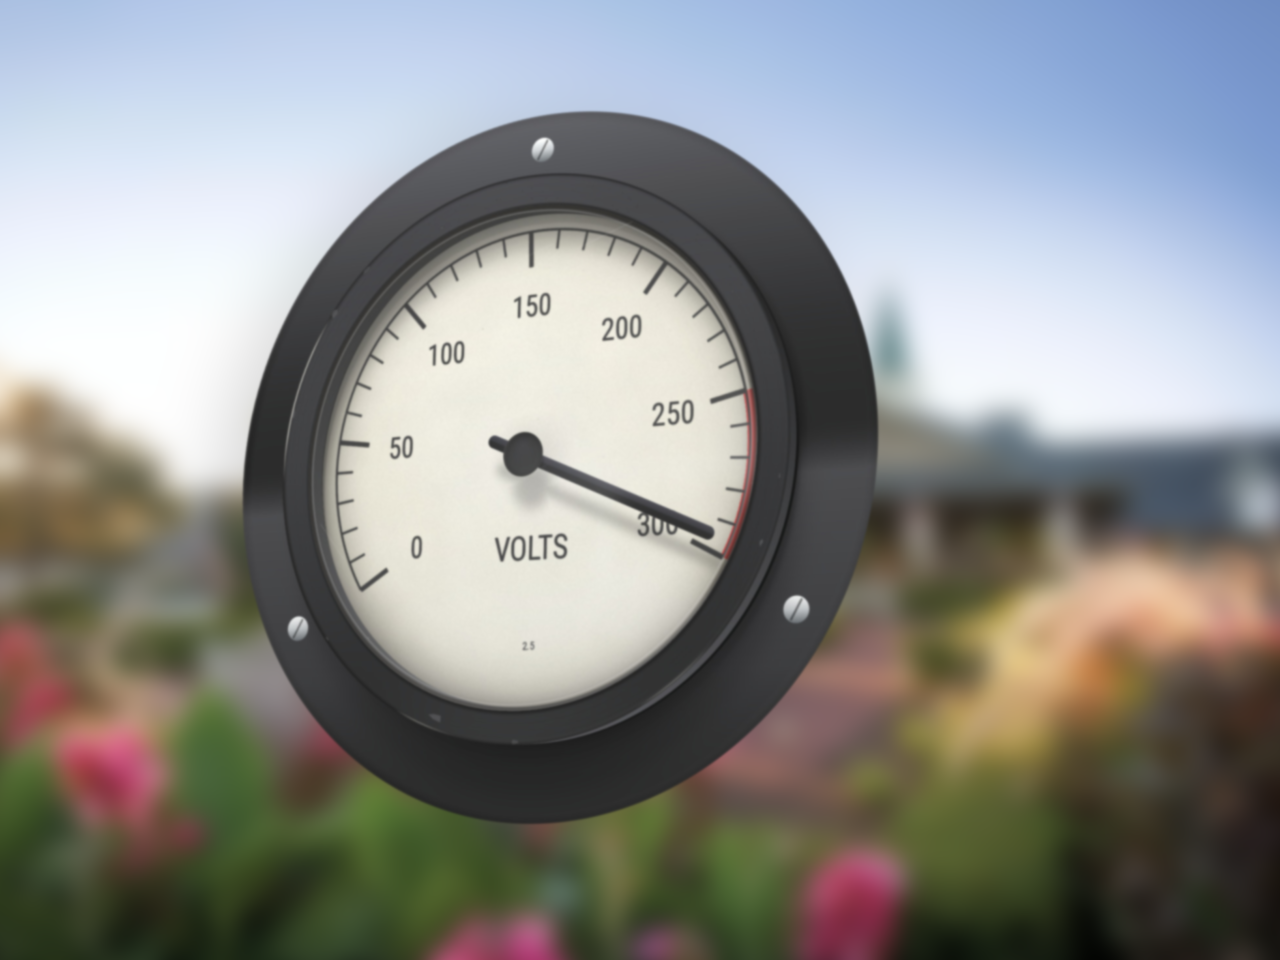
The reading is 295 V
